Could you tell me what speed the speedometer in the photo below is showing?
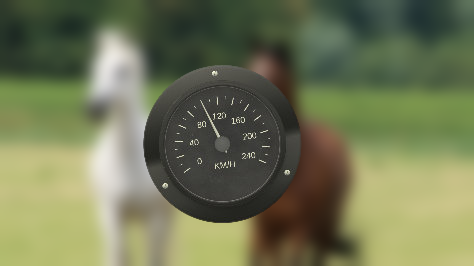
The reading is 100 km/h
